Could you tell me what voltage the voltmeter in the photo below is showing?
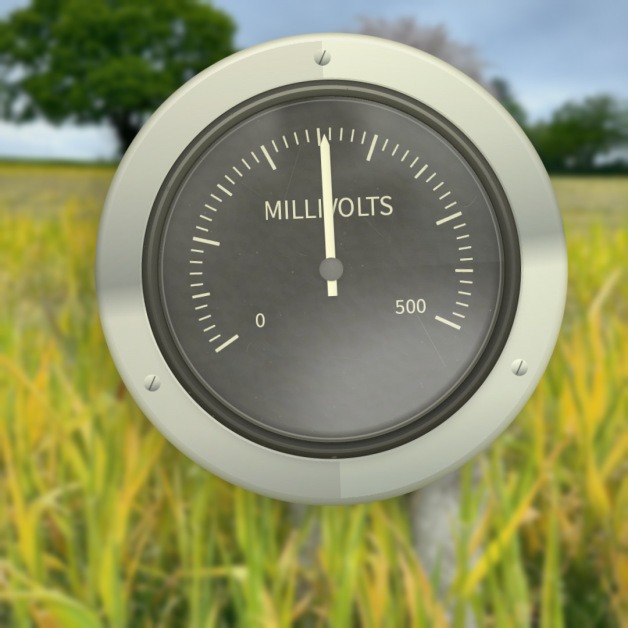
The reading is 255 mV
